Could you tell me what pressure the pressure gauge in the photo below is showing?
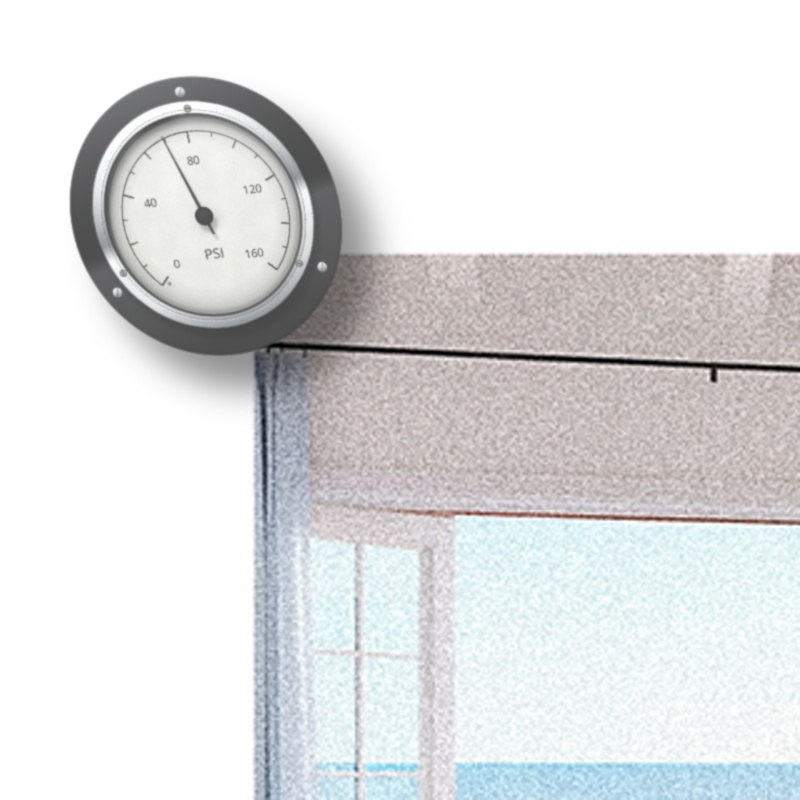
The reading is 70 psi
